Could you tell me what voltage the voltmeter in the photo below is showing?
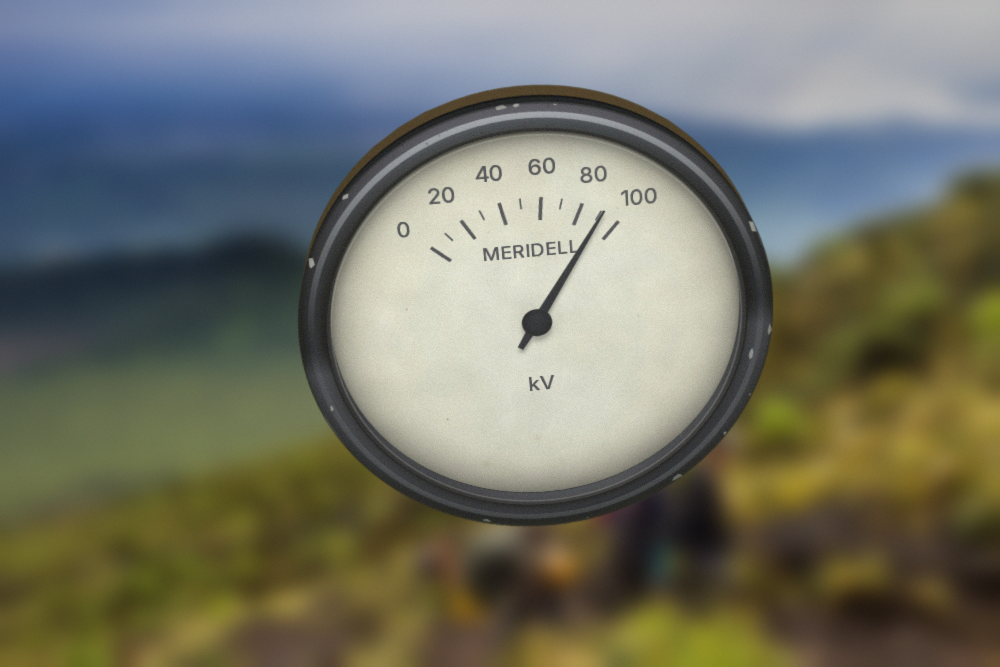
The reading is 90 kV
